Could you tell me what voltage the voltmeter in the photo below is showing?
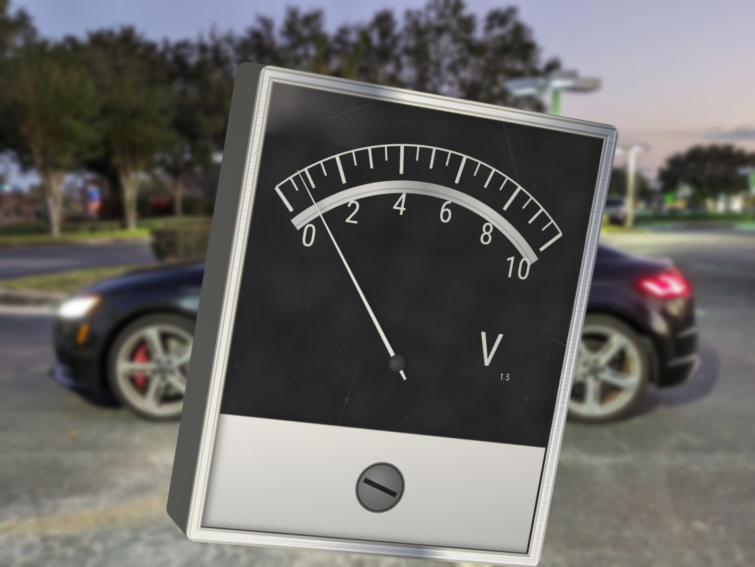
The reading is 0.75 V
